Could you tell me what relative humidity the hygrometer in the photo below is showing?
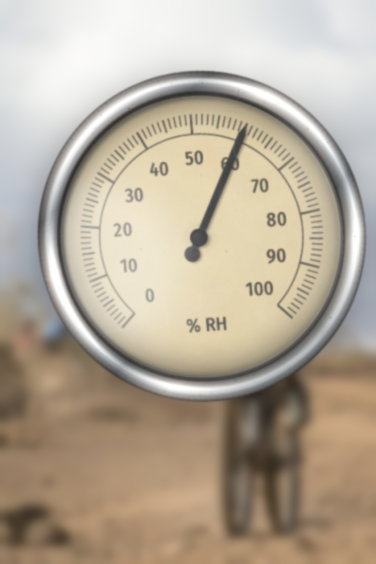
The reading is 60 %
